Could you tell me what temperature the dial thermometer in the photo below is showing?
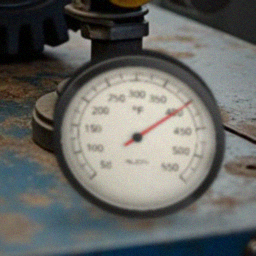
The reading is 400 °F
